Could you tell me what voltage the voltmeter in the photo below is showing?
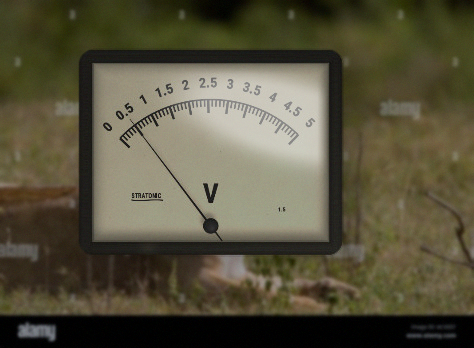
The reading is 0.5 V
